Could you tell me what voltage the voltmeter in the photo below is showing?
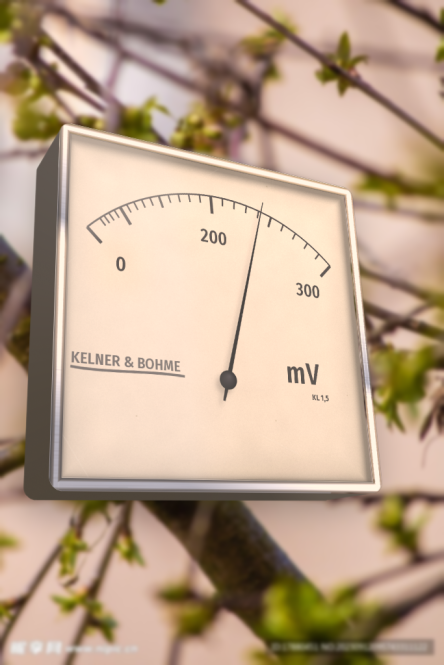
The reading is 240 mV
